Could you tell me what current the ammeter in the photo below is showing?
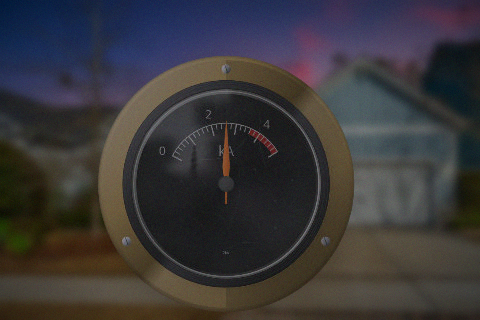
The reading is 2.6 kA
